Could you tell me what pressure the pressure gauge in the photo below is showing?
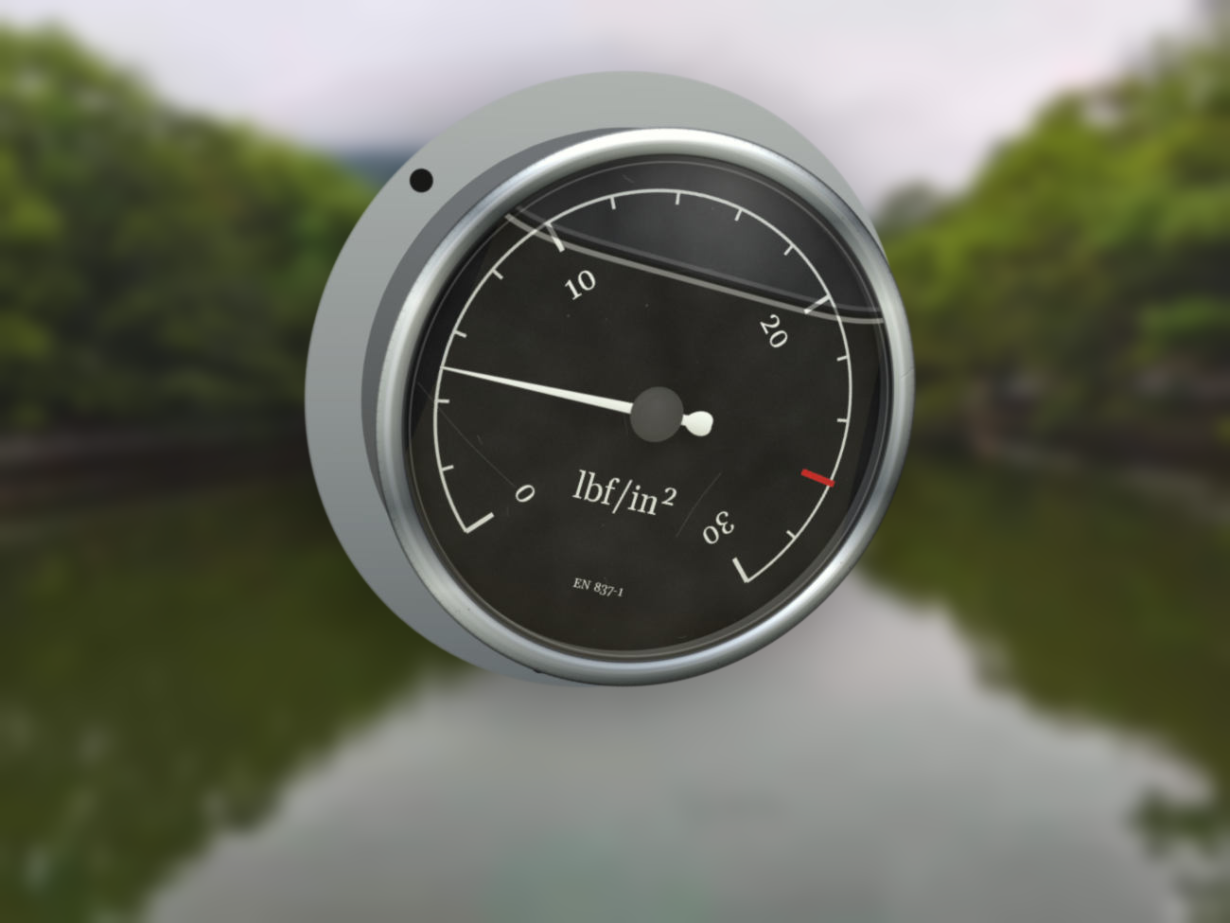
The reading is 5 psi
